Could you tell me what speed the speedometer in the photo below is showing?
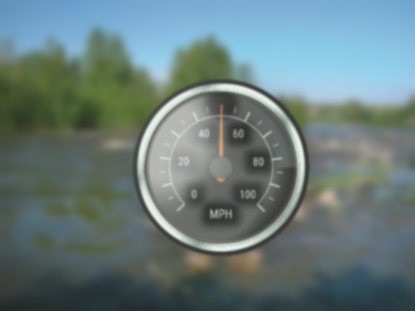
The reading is 50 mph
